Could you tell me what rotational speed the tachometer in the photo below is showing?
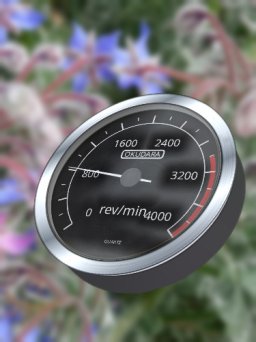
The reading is 800 rpm
